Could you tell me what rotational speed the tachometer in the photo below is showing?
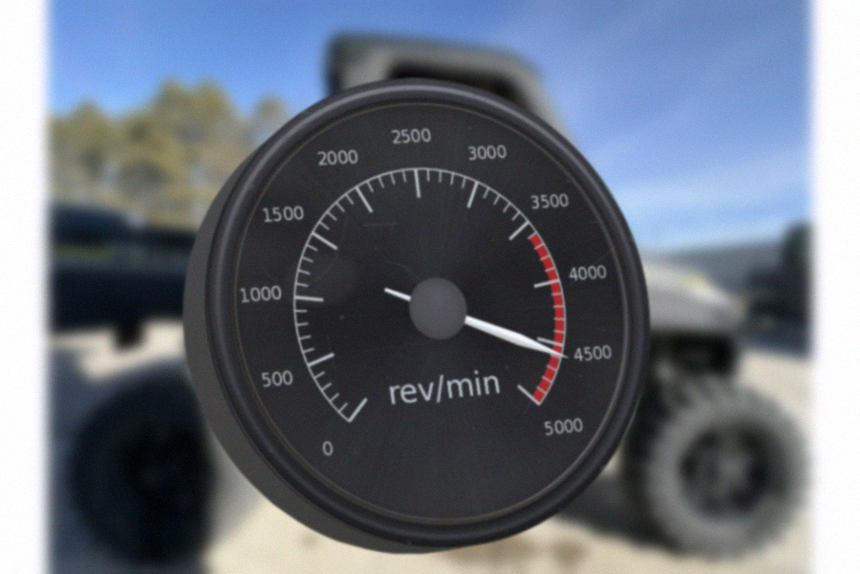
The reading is 4600 rpm
